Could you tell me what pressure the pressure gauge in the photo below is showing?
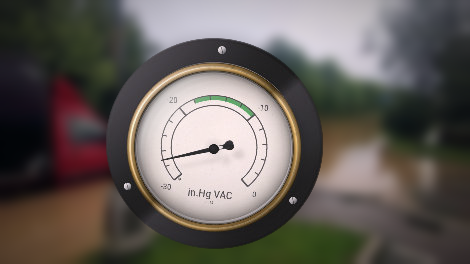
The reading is -27 inHg
